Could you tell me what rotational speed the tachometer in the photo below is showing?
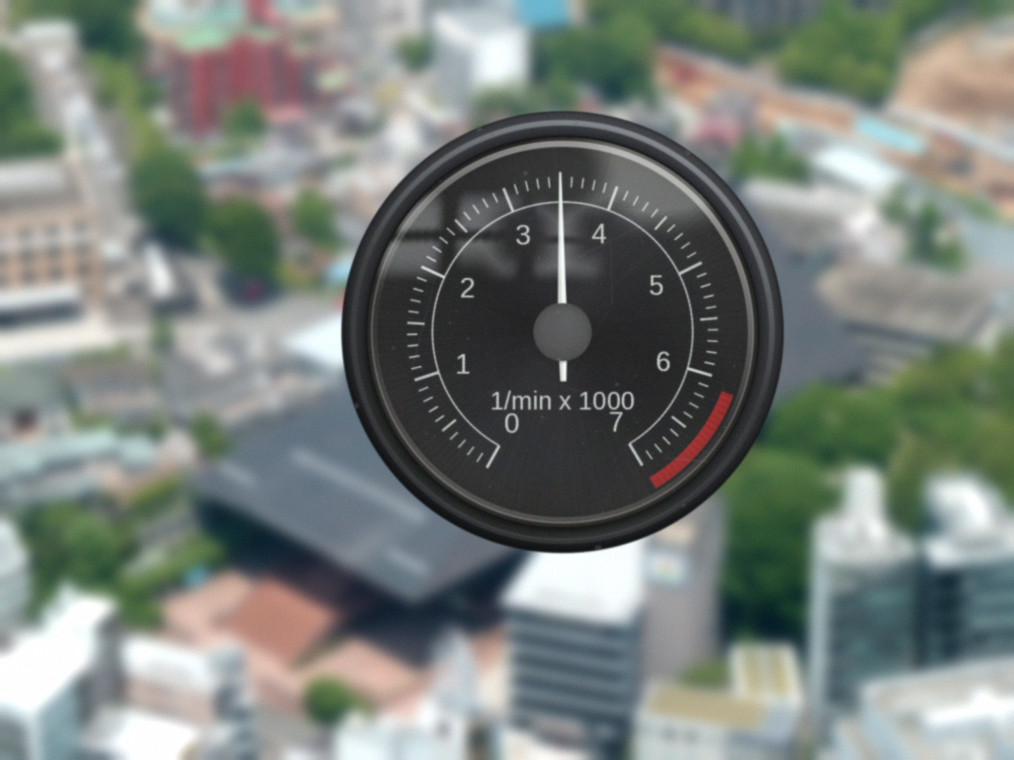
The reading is 3500 rpm
